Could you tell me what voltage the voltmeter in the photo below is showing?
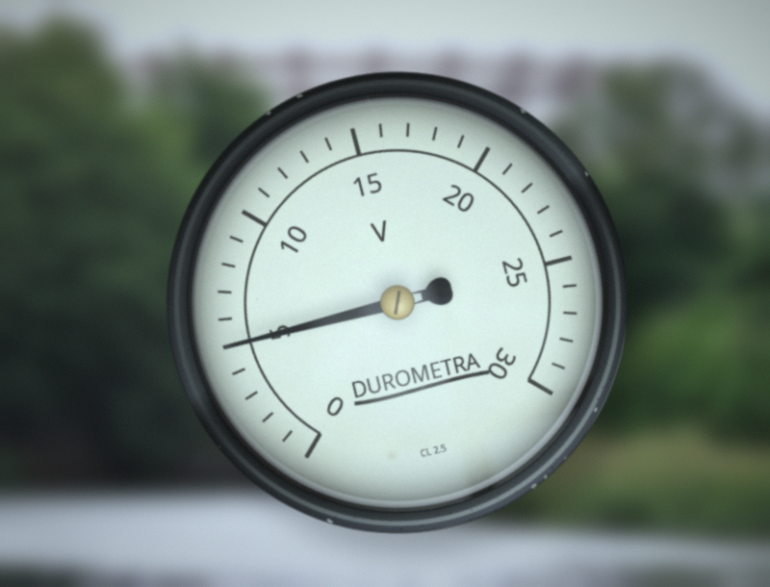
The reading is 5 V
